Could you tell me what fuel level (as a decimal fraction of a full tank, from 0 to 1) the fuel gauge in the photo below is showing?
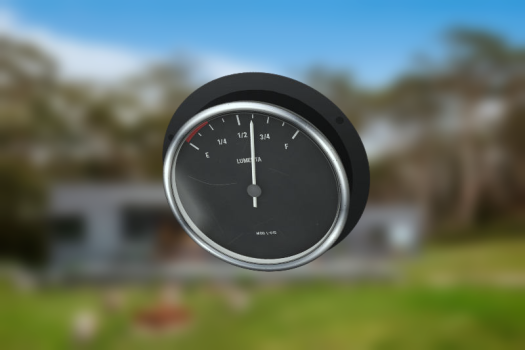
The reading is 0.625
